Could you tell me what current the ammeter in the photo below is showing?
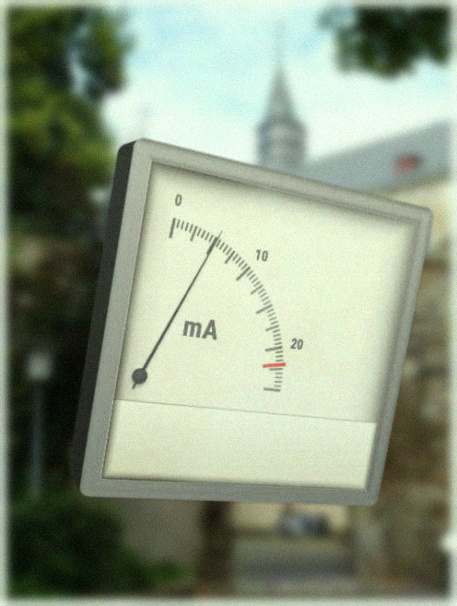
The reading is 5 mA
